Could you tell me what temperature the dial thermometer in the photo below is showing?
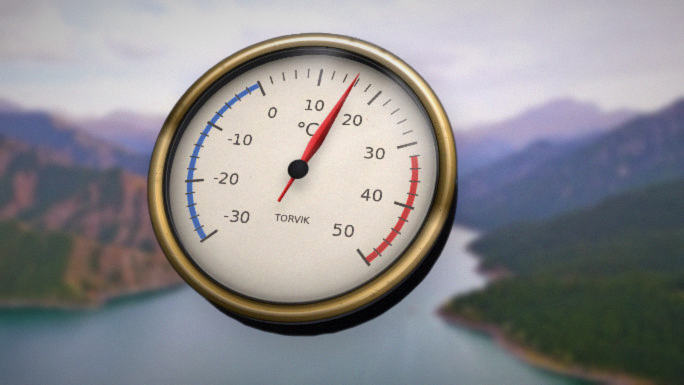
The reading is 16 °C
